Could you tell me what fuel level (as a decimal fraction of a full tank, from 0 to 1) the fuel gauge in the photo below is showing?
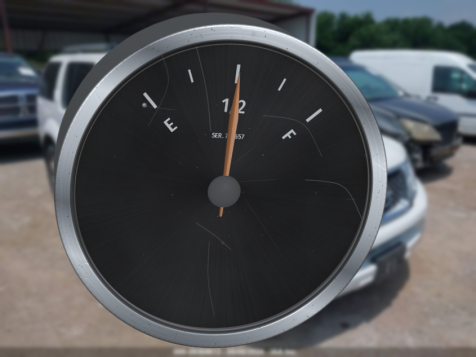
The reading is 0.5
